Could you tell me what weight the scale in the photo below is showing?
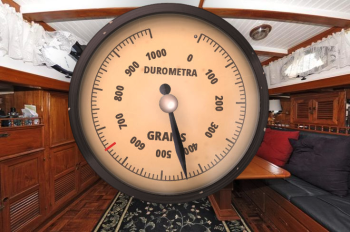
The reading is 440 g
